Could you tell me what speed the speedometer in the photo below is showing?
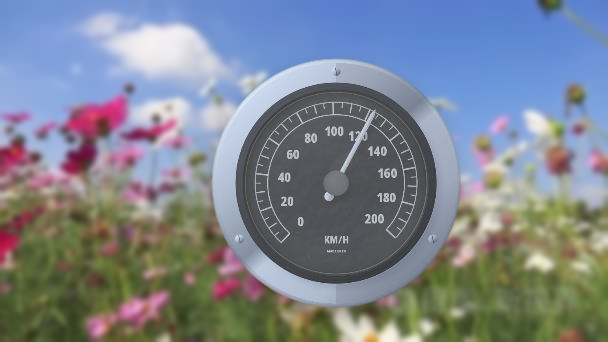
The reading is 122.5 km/h
